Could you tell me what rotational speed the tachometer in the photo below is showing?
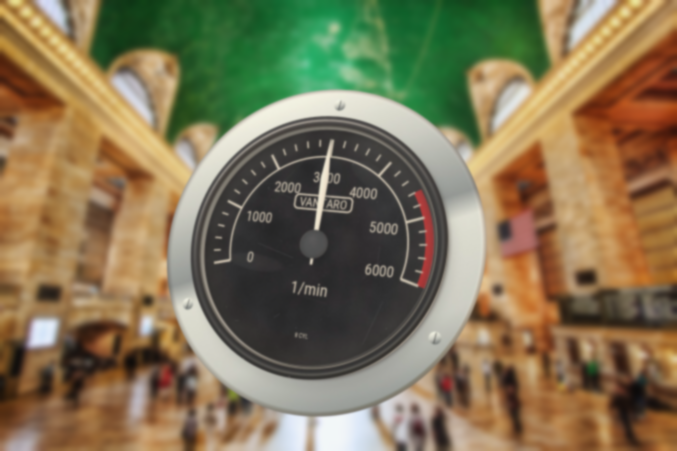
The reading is 3000 rpm
